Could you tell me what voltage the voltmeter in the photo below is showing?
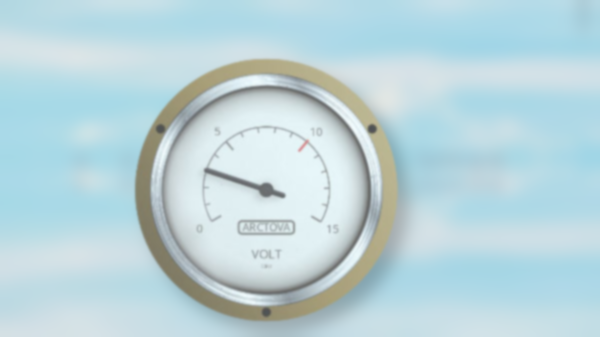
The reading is 3 V
